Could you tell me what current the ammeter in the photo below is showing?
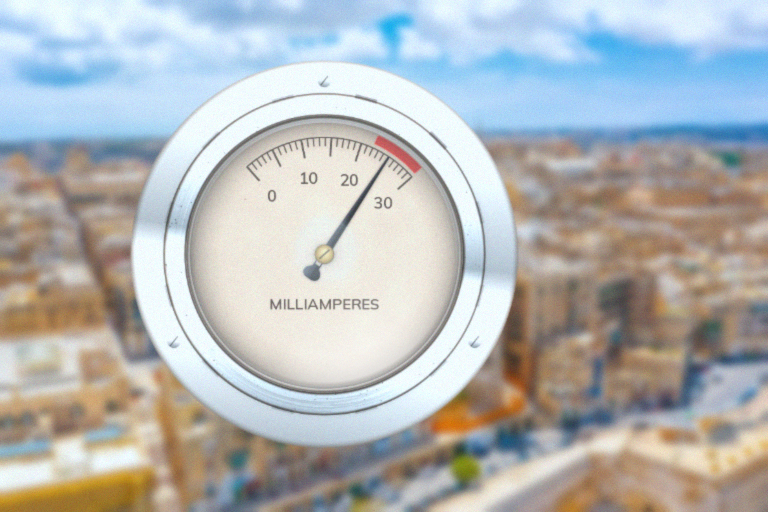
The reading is 25 mA
